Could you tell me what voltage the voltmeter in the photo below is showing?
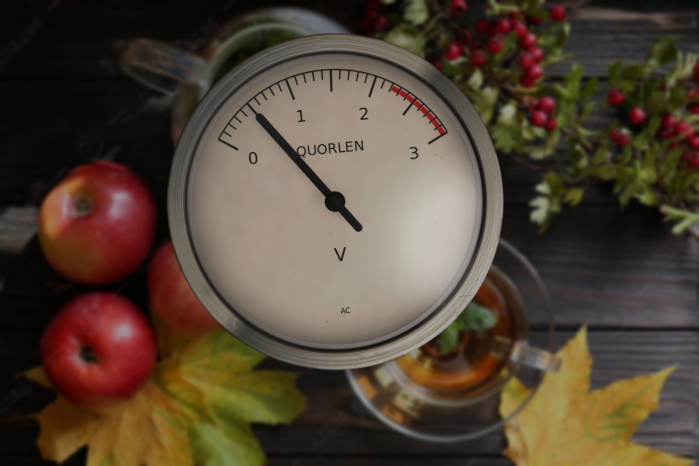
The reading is 0.5 V
